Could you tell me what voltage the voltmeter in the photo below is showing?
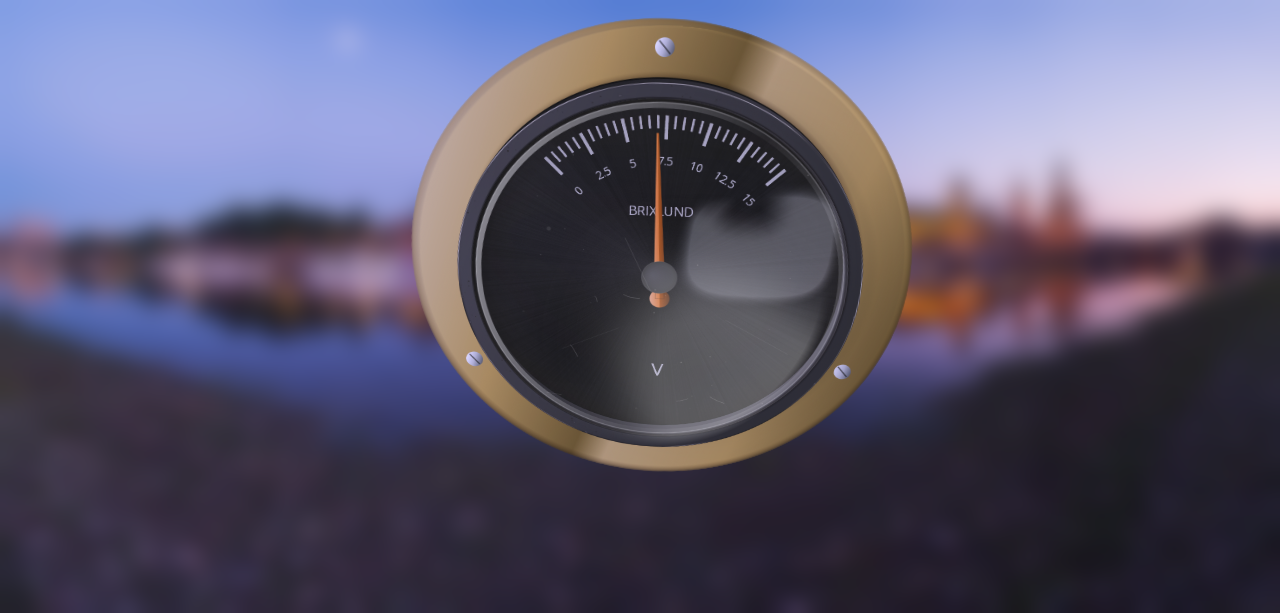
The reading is 7 V
